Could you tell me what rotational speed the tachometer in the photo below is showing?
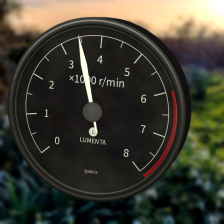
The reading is 3500 rpm
